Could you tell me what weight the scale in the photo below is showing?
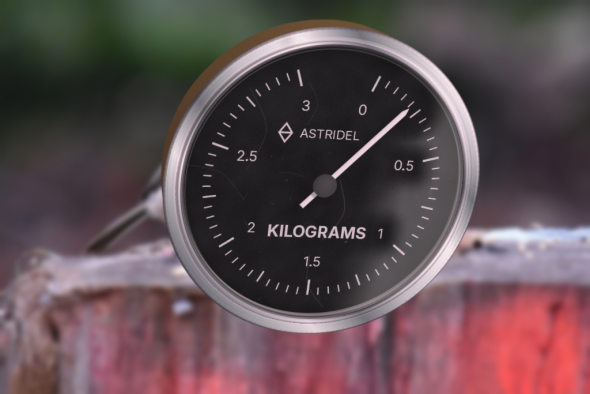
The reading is 0.2 kg
